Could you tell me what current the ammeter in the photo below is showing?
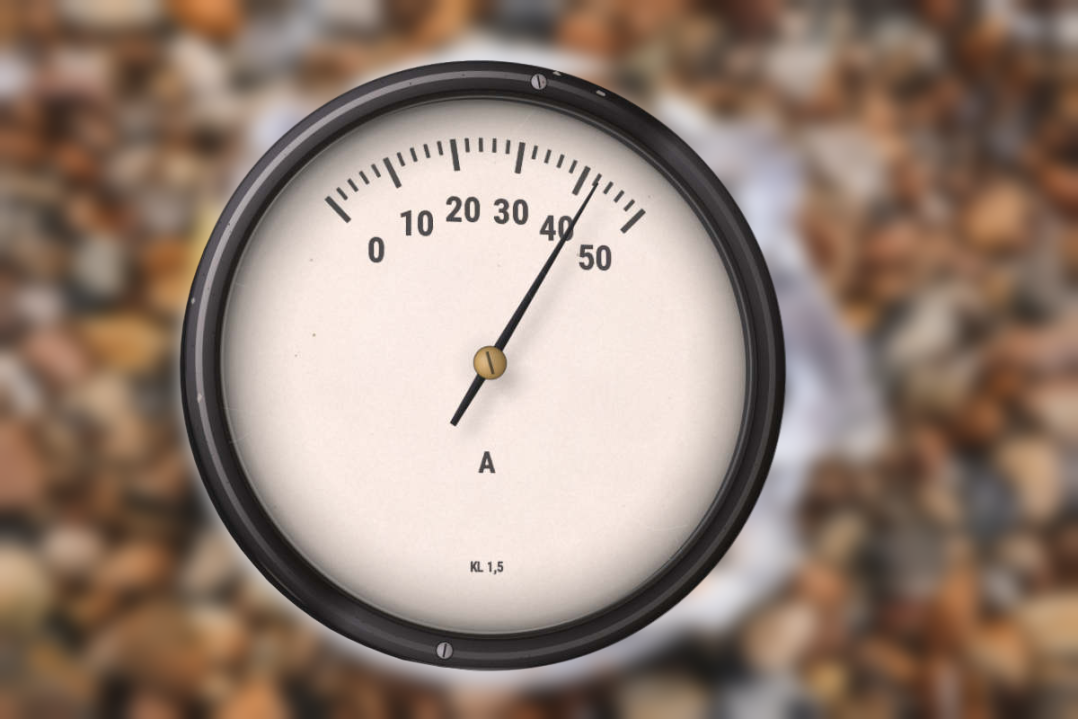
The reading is 42 A
